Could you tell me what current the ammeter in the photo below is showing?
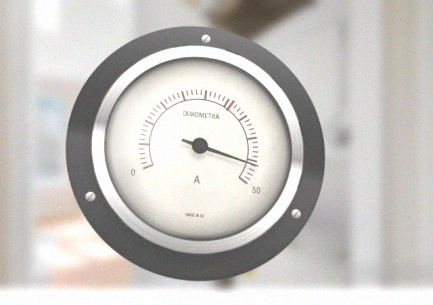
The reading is 46 A
